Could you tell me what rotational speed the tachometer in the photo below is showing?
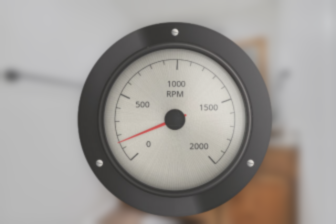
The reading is 150 rpm
